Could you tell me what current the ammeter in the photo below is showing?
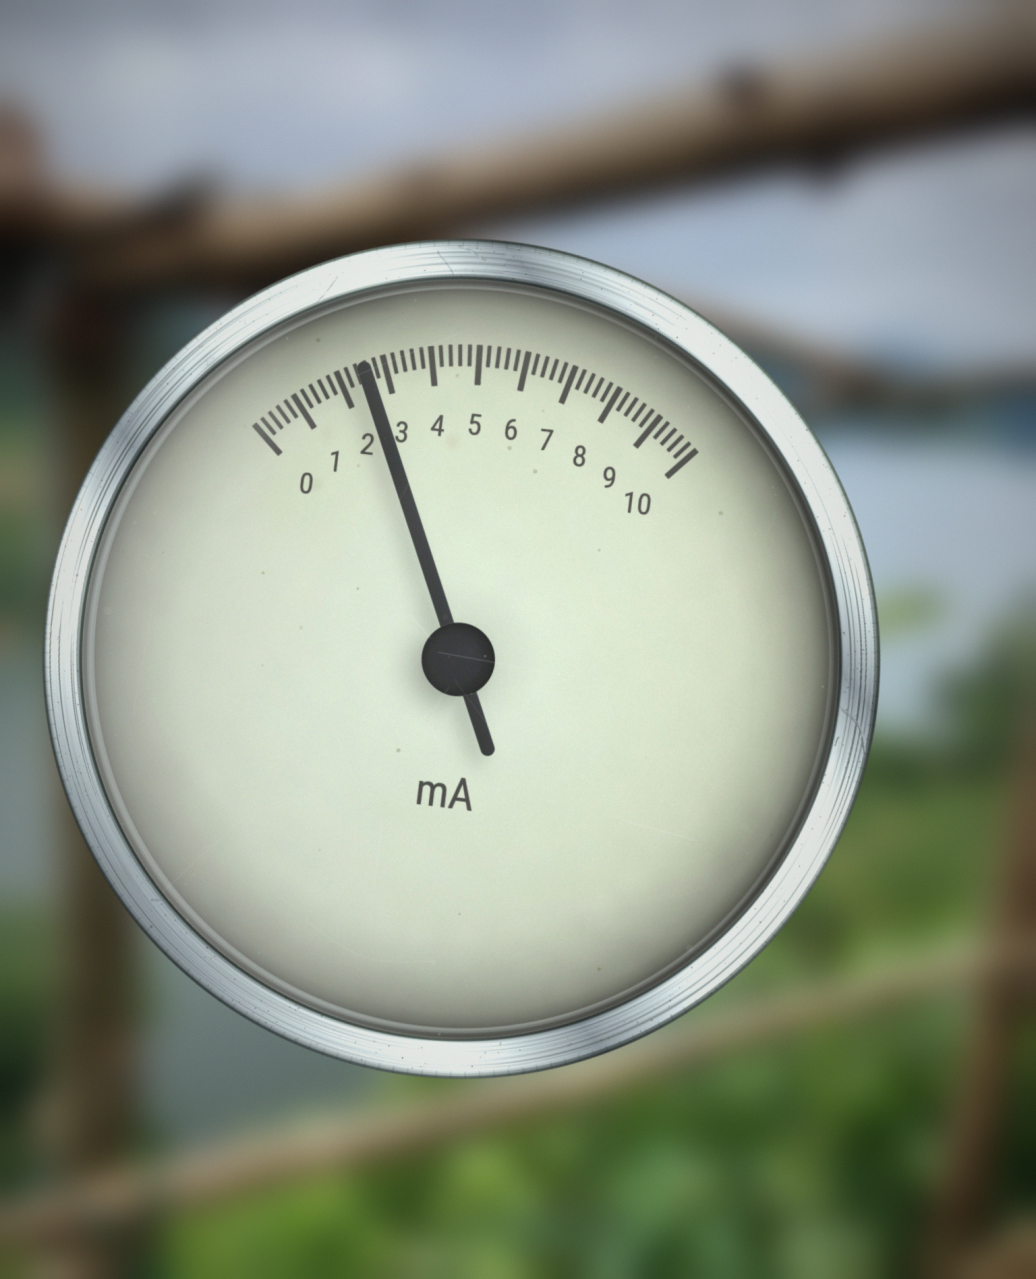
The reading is 2.6 mA
